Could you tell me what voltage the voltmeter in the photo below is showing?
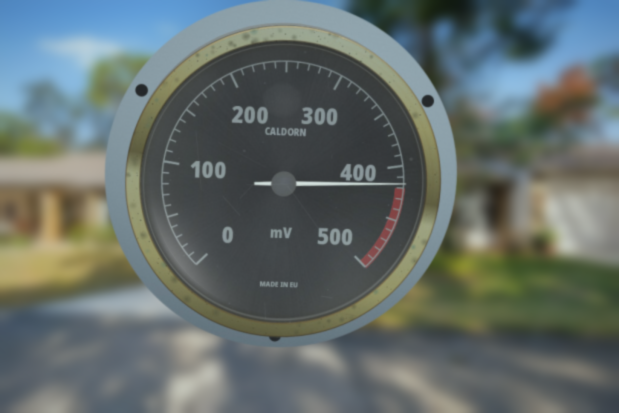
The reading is 415 mV
